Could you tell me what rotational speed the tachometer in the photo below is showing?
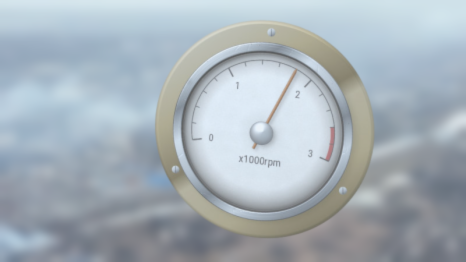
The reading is 1800 rpm
